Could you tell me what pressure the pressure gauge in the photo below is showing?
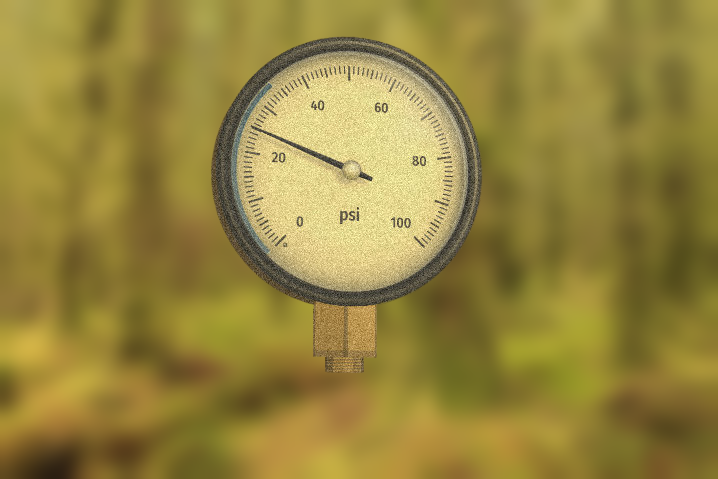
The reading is 25 psi
